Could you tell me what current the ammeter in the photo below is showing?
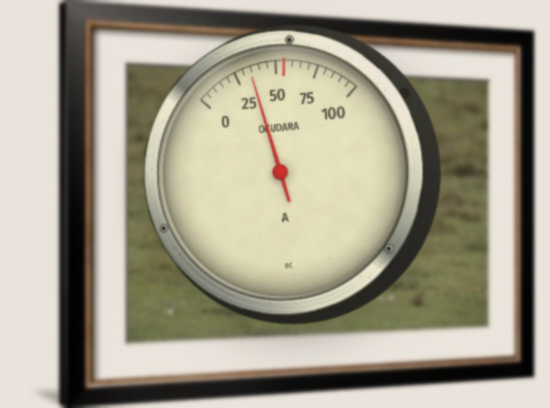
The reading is 35 A
